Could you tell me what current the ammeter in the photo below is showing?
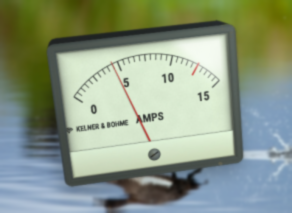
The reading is 4.5 A
